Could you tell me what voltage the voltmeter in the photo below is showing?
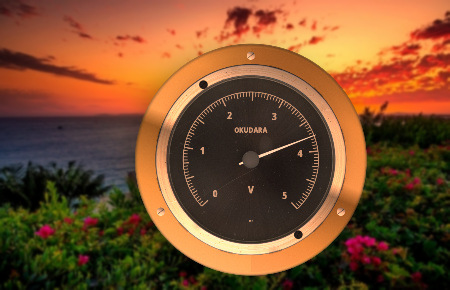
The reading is 3.75 V
